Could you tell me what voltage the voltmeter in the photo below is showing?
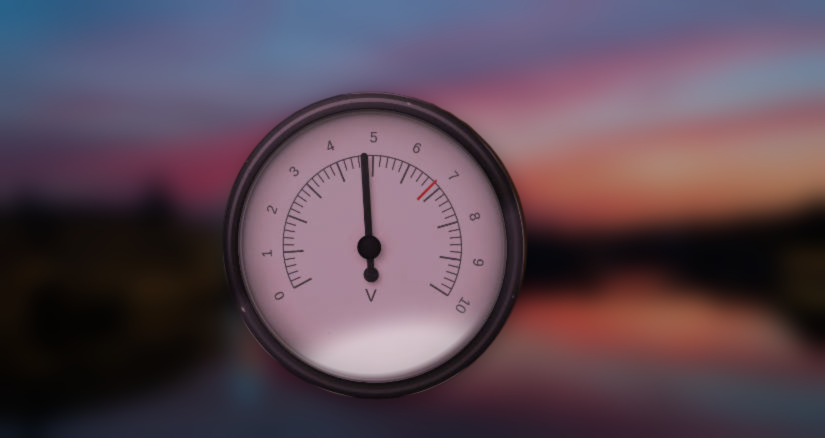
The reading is 4.8 V
